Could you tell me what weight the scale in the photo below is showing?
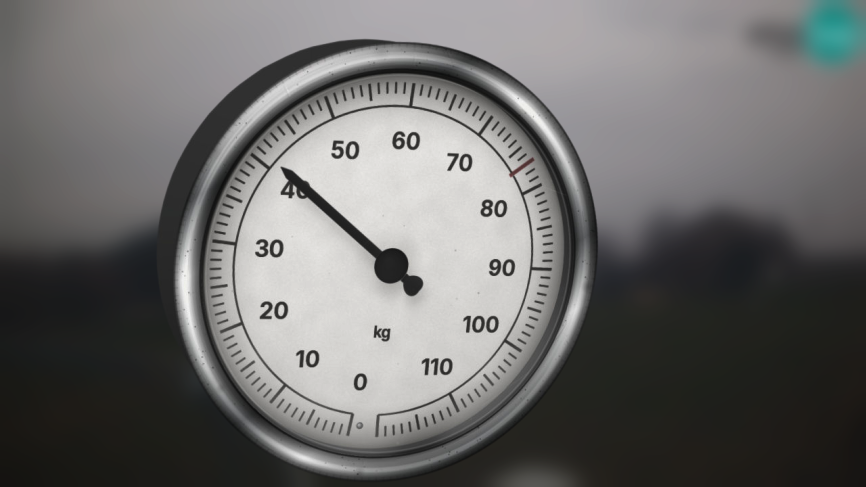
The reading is 41 kg
